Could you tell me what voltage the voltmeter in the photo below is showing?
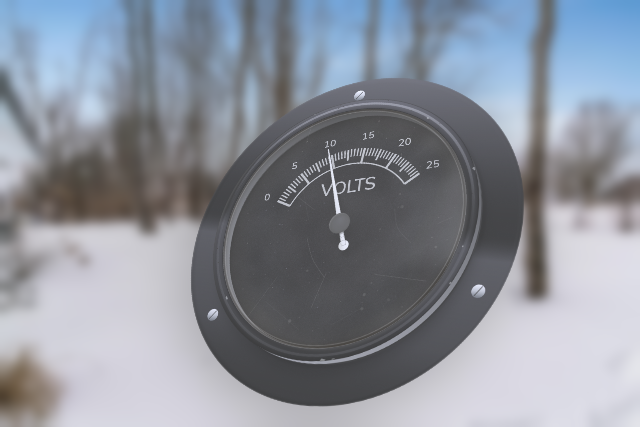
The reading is 10 V
